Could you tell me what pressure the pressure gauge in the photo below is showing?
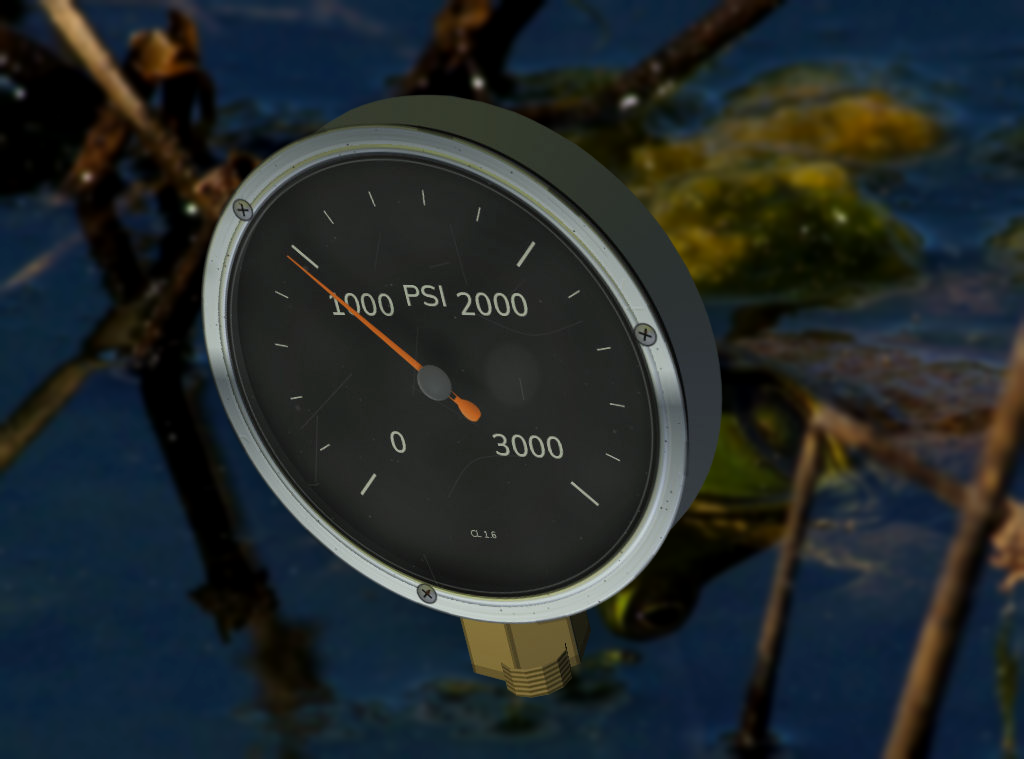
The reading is 1000 psi
